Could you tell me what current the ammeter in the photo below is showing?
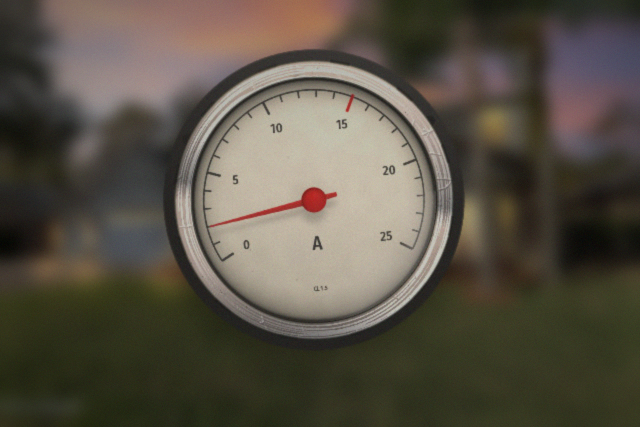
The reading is 2 A
